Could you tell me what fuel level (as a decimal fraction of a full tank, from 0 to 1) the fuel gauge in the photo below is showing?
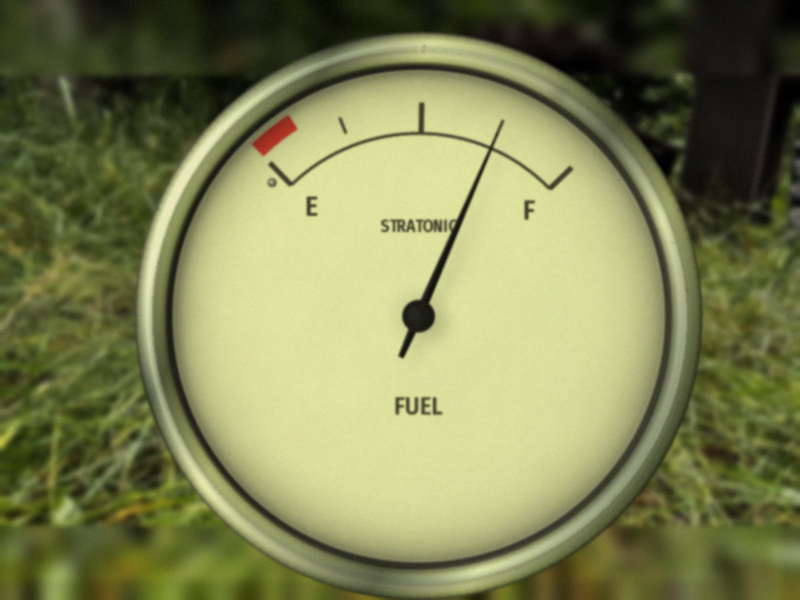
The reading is 0.75
